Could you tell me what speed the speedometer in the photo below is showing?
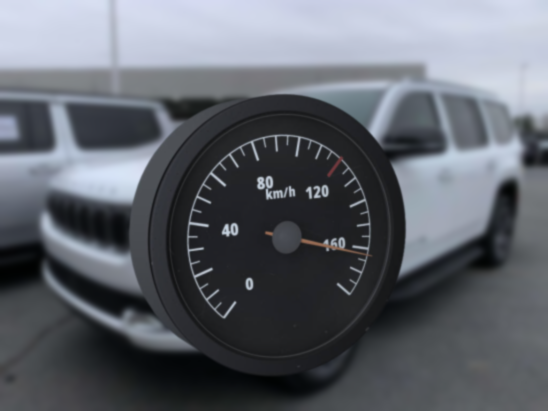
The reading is 162.5 km/h
